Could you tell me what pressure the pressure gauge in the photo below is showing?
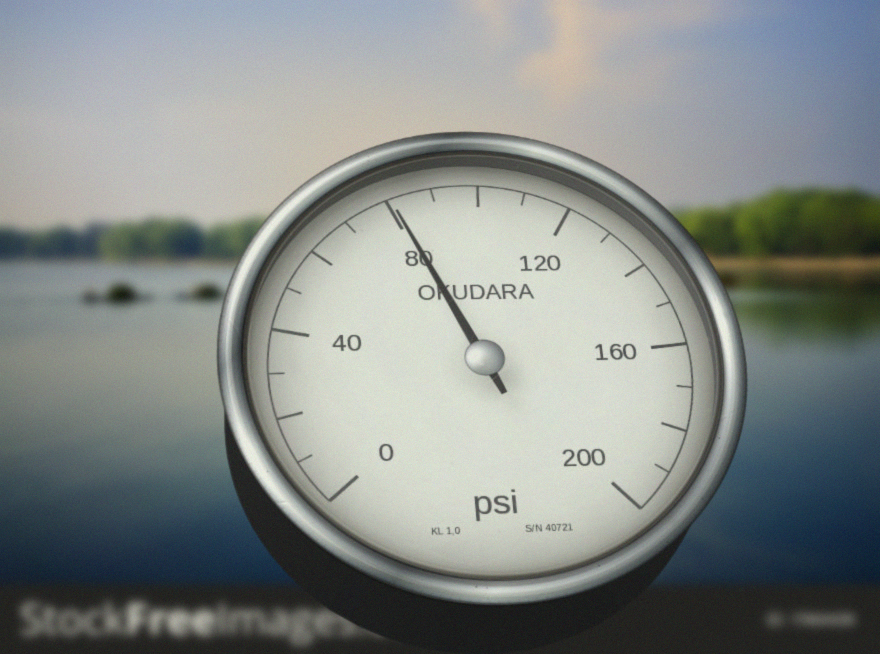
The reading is 80 psi
